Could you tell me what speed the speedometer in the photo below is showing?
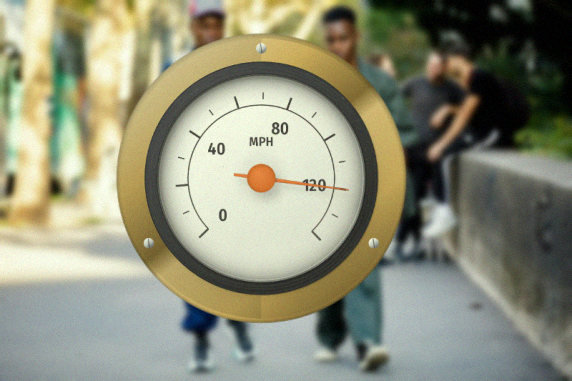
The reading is 120 mph
